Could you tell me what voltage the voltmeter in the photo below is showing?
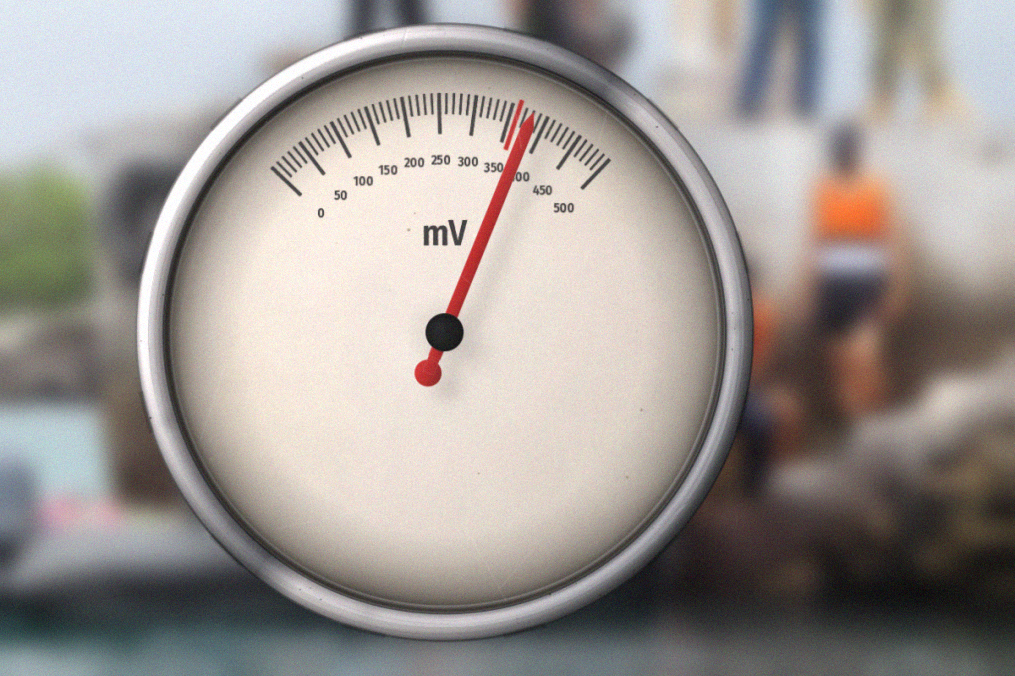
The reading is 380 mV
